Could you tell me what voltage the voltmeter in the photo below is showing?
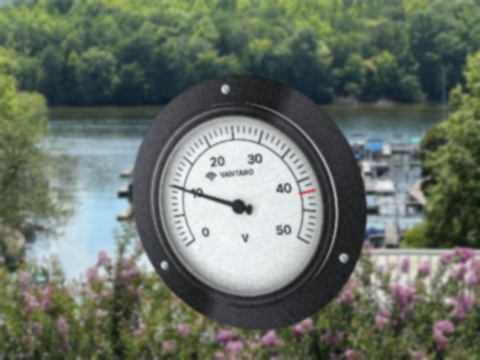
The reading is 10 V
